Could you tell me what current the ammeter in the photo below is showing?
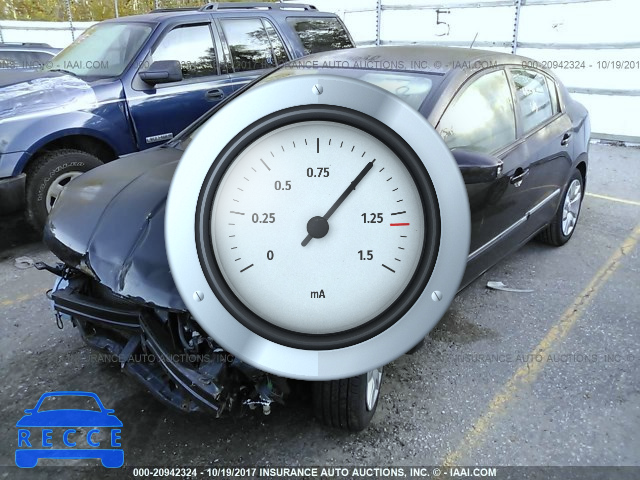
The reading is 1 mA
